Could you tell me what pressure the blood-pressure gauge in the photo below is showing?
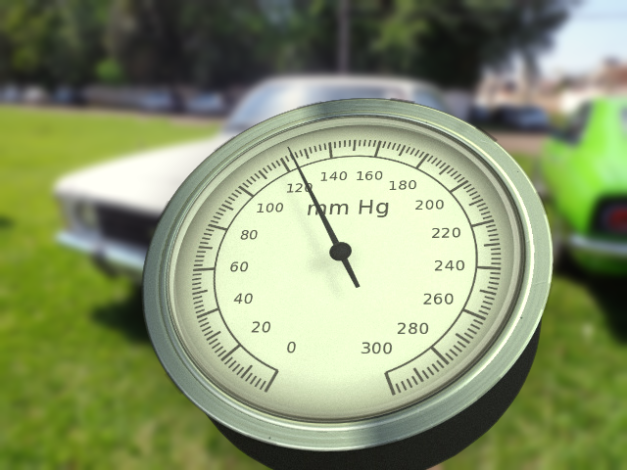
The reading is 124 mmHg
